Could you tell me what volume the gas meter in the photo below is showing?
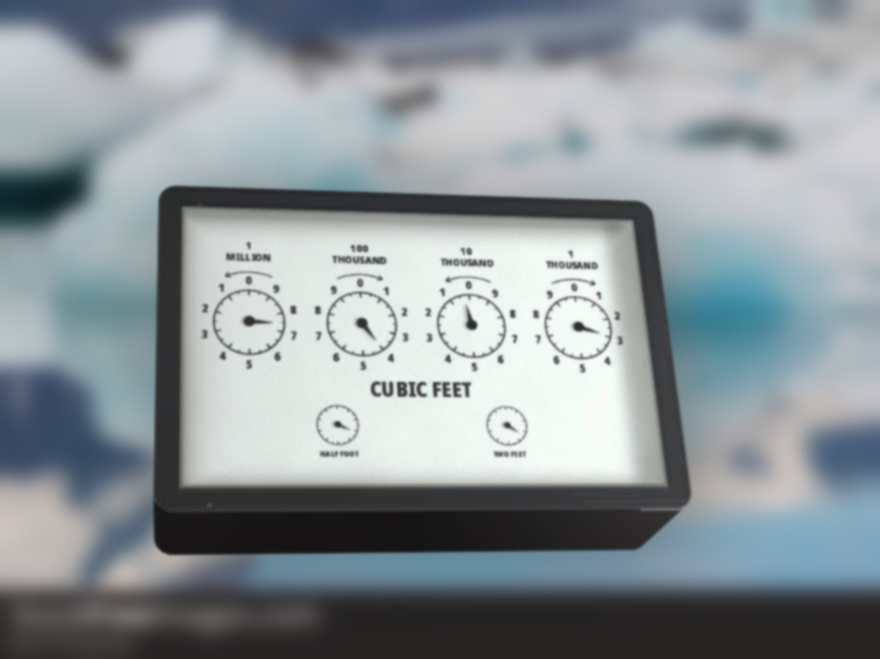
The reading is 740300 ft³
